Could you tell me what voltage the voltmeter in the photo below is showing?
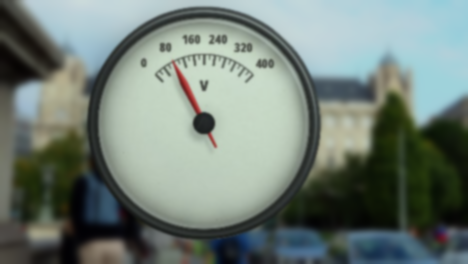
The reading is 80 V
